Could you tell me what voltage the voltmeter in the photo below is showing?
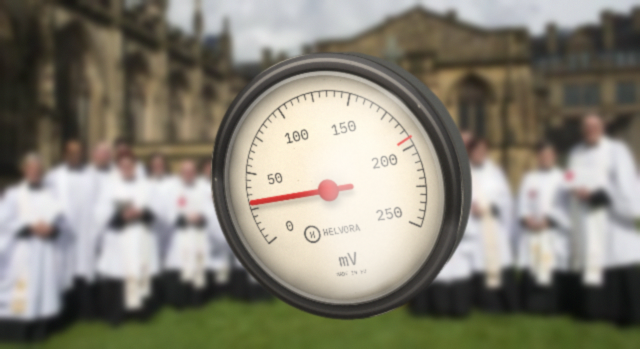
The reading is 30 mV
